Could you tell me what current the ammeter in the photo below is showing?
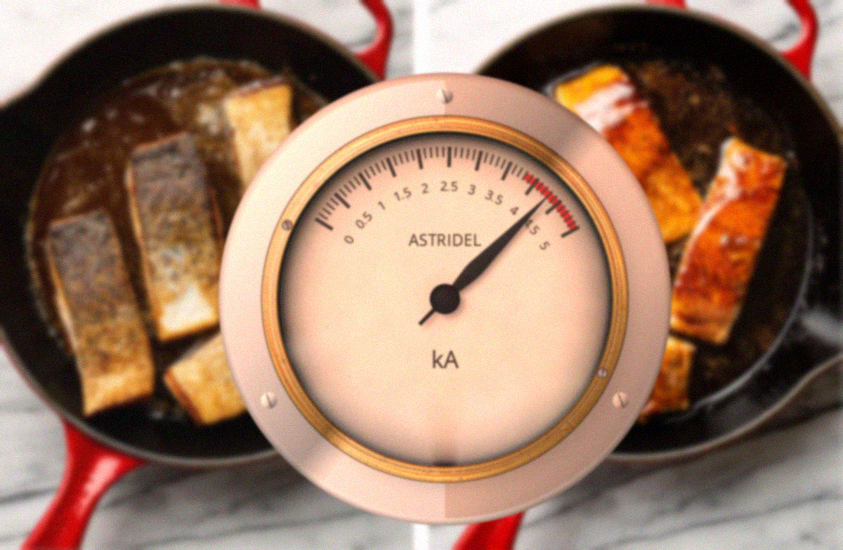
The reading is 4.3 kA
